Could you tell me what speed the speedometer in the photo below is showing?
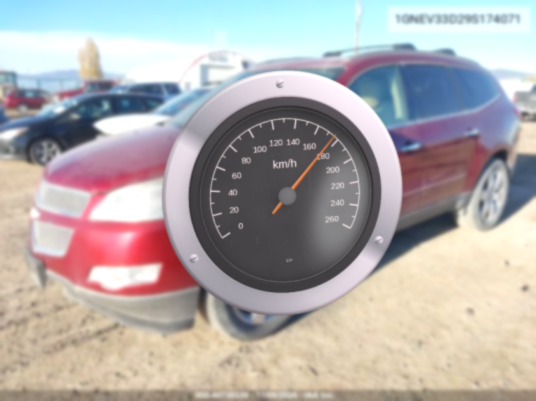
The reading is 175 km/h
